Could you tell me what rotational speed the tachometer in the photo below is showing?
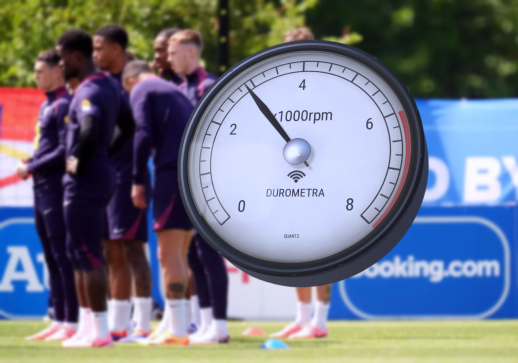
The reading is 2875 rpm
